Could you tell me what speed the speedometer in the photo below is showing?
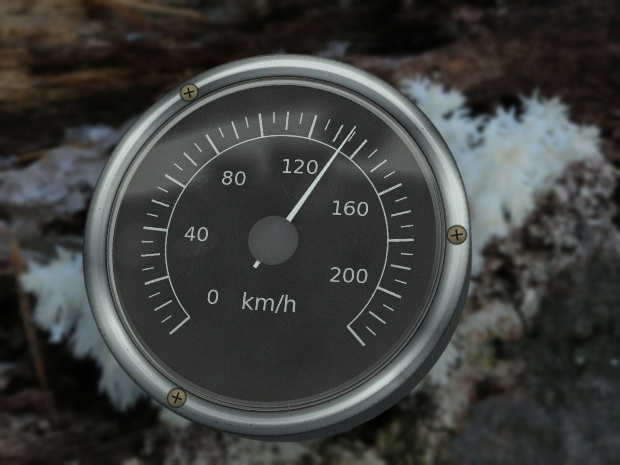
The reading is 135 km/h
